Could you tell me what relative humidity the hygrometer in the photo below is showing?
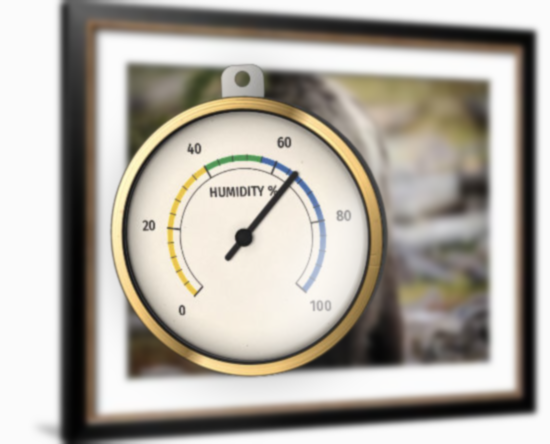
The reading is 66 %
